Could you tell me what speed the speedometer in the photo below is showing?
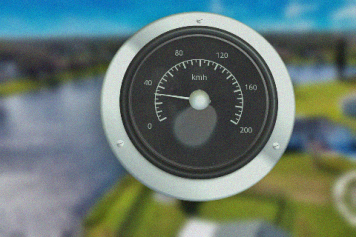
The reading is 30 km/h
